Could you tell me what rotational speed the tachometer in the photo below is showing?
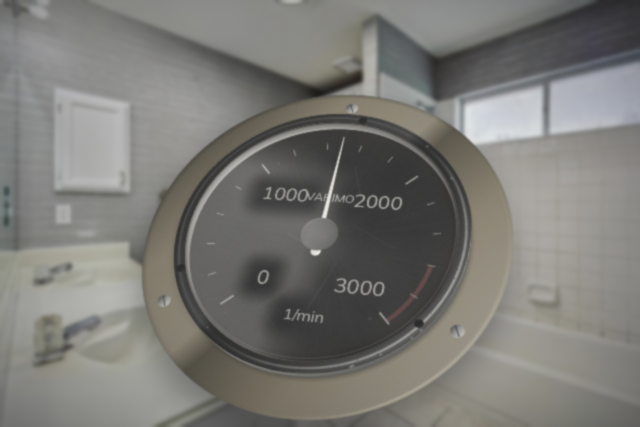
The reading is 1500 rpm
